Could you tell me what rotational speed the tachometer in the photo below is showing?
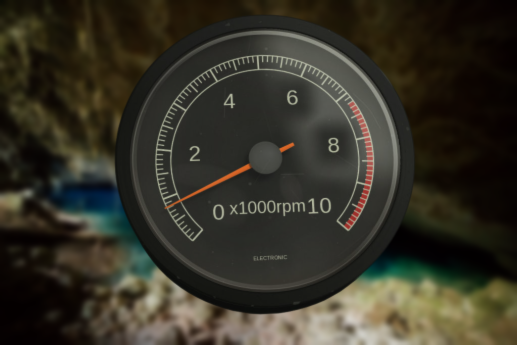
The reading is 800 rpm
